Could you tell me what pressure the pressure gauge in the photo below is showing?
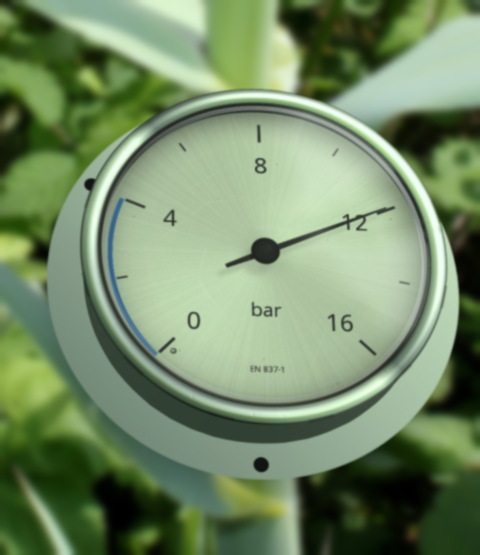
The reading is 12 bar
